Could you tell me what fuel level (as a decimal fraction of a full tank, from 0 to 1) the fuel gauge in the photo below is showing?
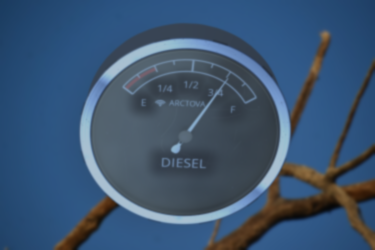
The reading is 0.75
